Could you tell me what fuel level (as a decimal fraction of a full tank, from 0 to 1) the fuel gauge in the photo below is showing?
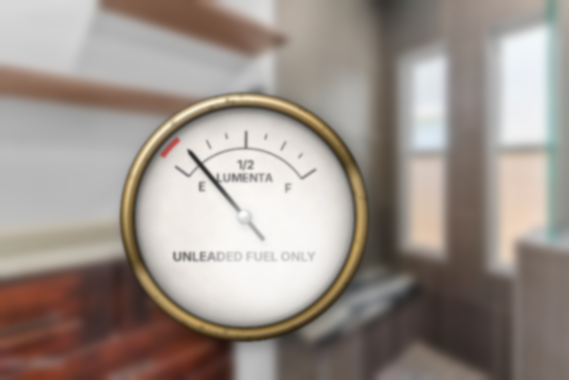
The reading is 0.125
